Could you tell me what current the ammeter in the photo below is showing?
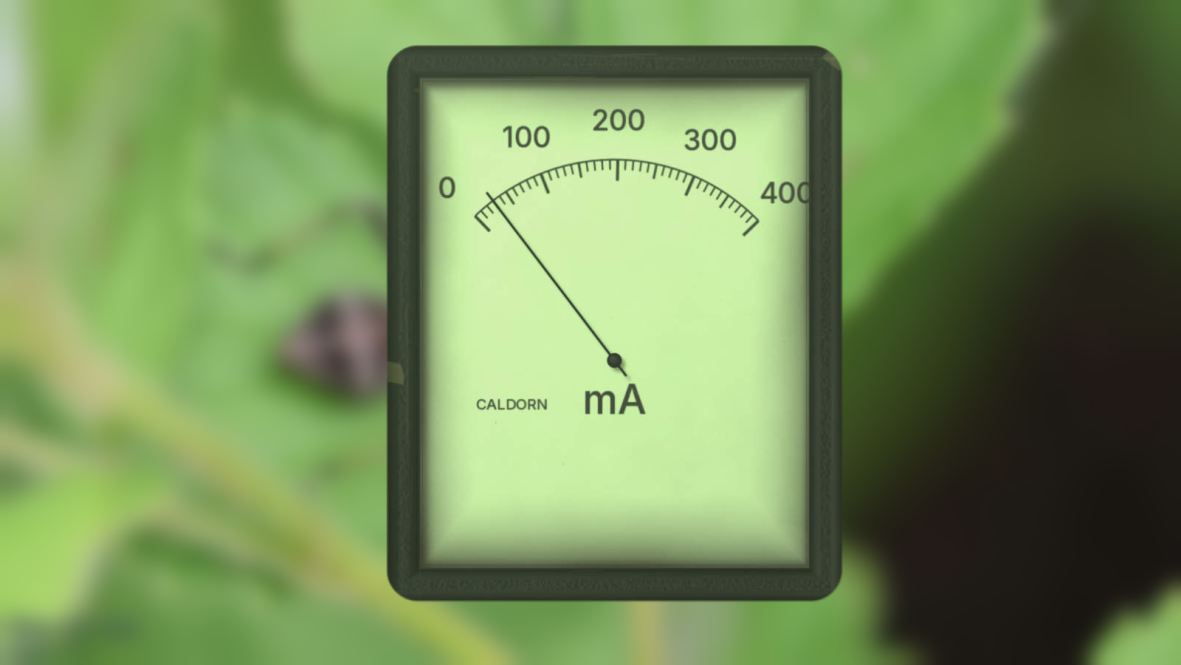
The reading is 30 mA
